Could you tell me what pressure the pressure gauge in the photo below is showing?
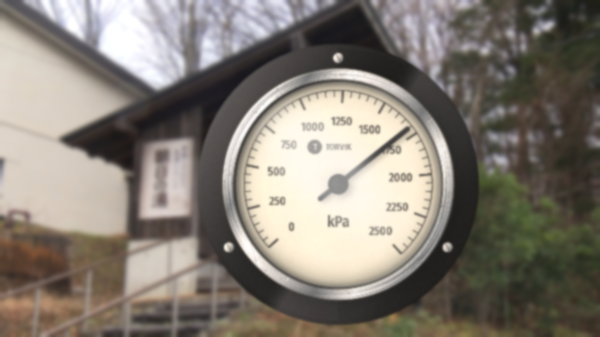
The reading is 1700 kPa
